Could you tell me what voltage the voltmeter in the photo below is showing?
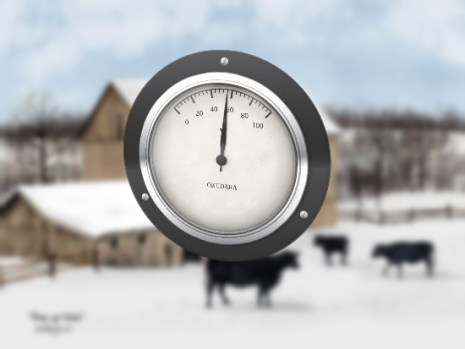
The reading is 56 V
